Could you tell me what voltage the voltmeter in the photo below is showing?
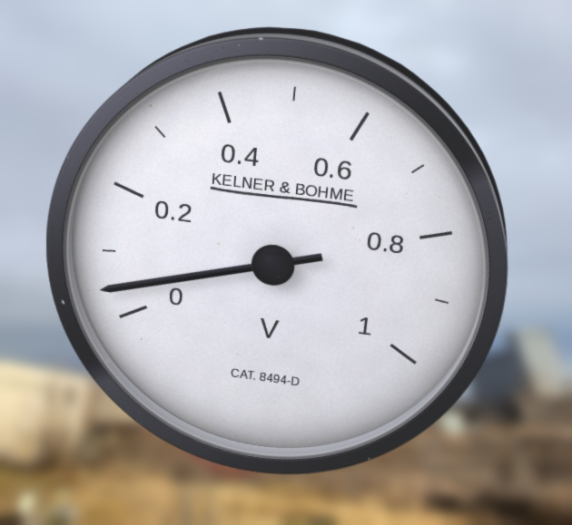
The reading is 0.05 V
